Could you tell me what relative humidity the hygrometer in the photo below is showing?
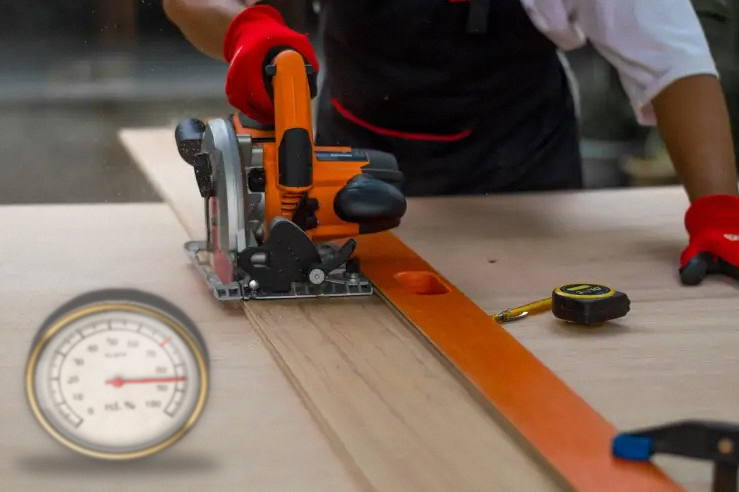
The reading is 85 %
